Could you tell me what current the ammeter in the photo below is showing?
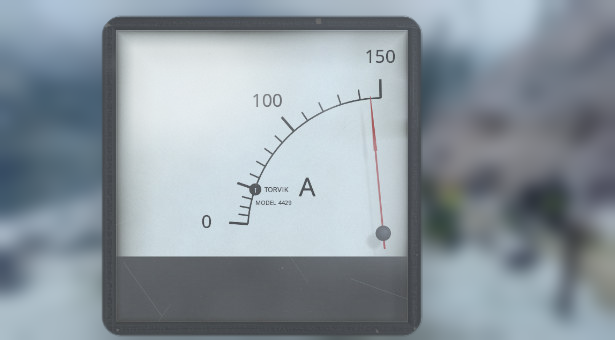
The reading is 145 A
